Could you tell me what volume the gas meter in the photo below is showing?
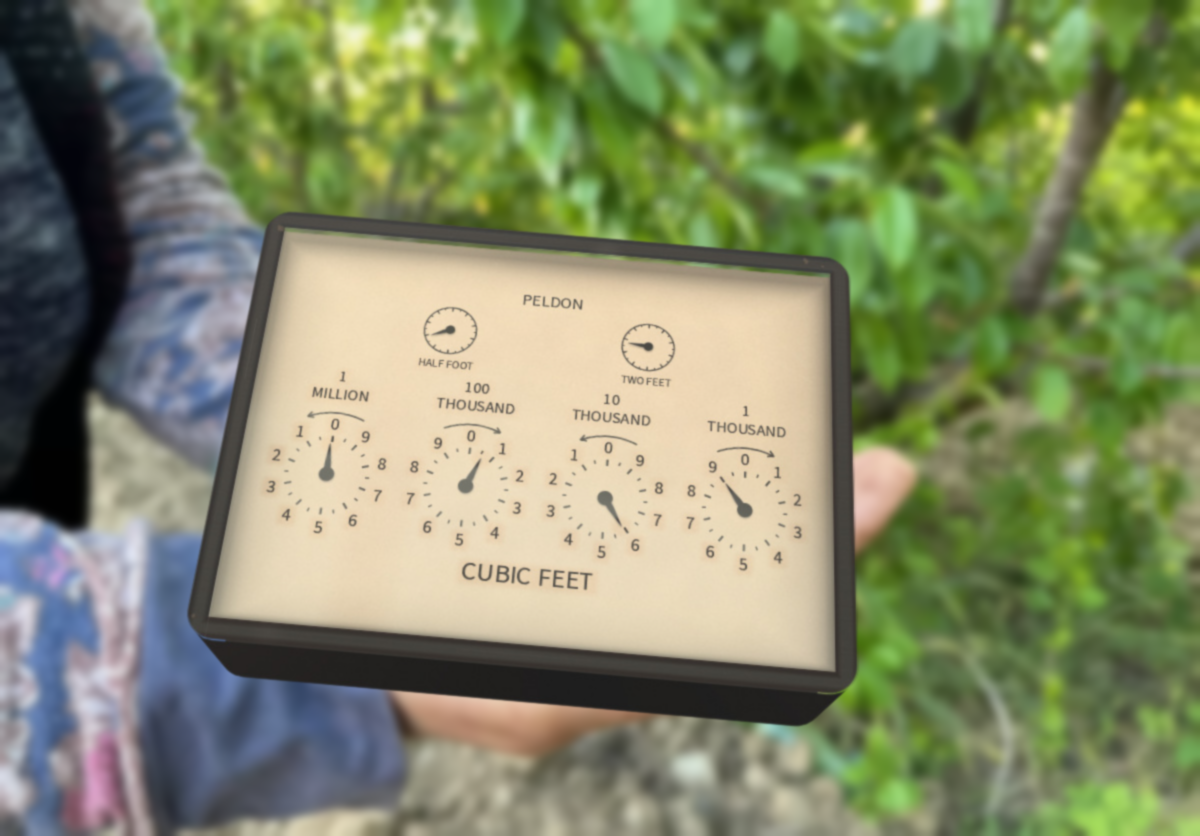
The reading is 5900 ft³
